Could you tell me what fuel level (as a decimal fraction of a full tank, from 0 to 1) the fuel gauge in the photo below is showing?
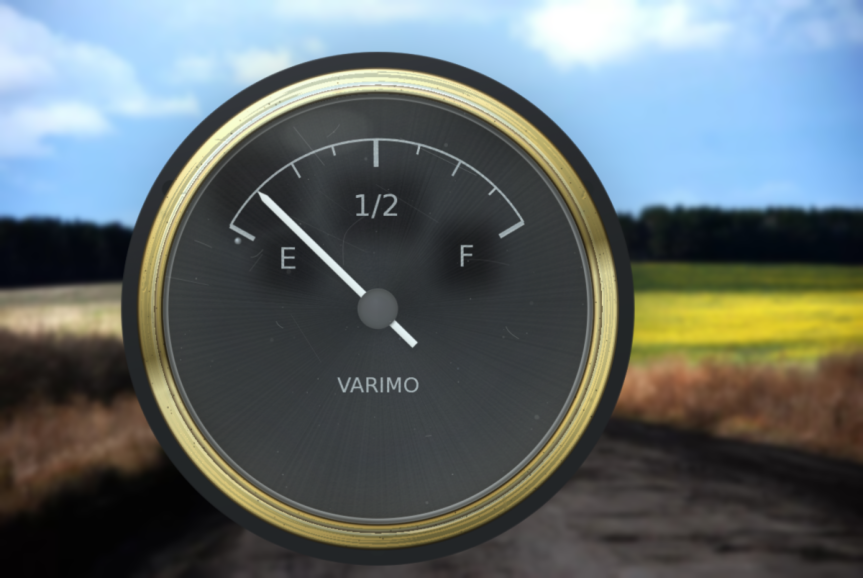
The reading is 0.125
